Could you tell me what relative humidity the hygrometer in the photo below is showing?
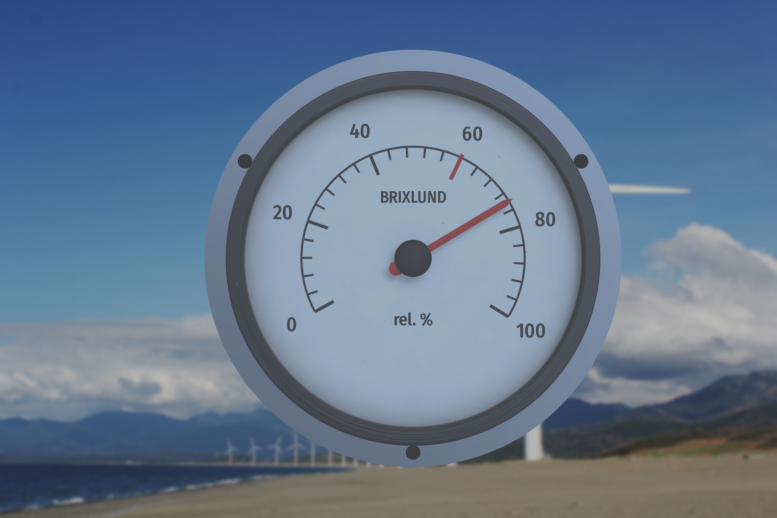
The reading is 74 %
